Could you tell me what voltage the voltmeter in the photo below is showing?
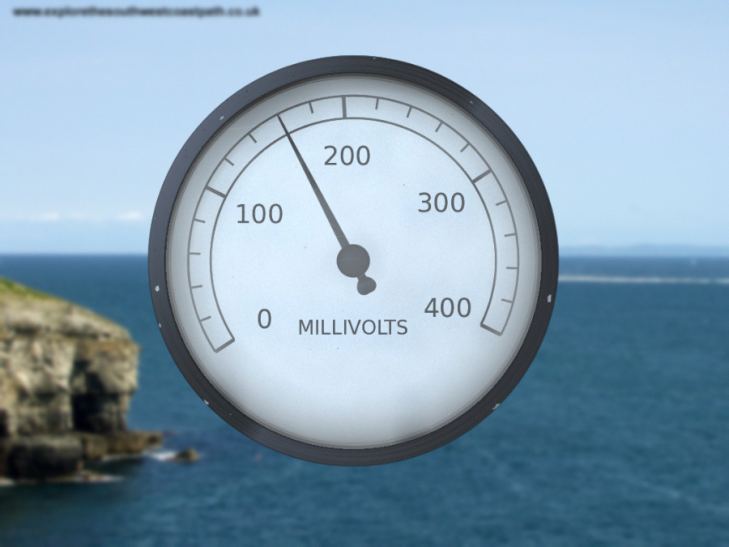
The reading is 160 mV
